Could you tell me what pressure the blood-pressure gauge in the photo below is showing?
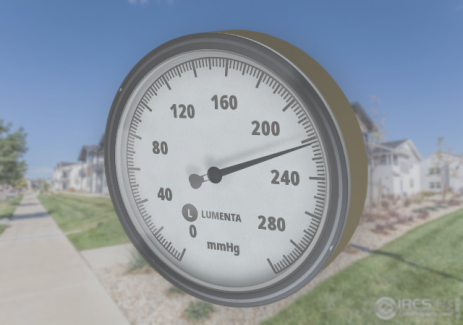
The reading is 222 mmHg
